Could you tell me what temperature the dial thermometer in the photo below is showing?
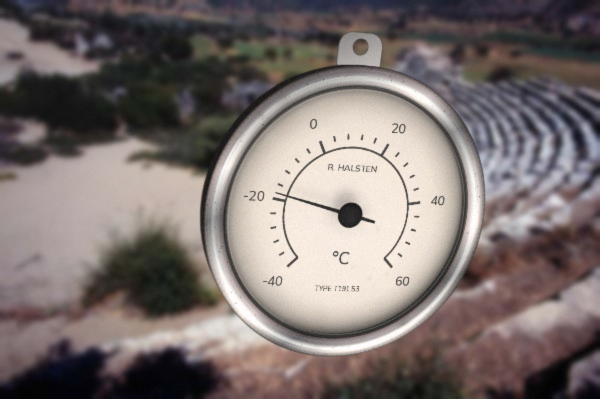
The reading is -18 °C
